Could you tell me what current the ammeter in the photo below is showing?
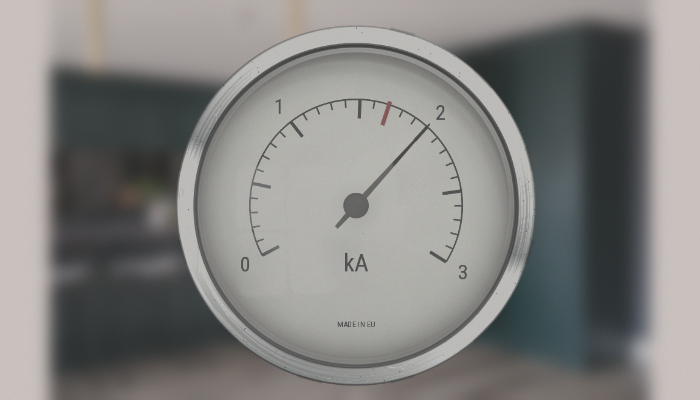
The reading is 2 kA
